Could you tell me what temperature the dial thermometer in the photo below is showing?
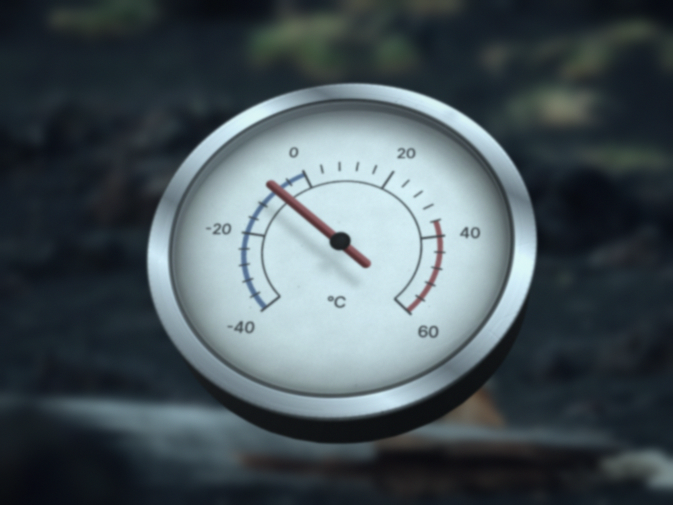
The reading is -8 °C
